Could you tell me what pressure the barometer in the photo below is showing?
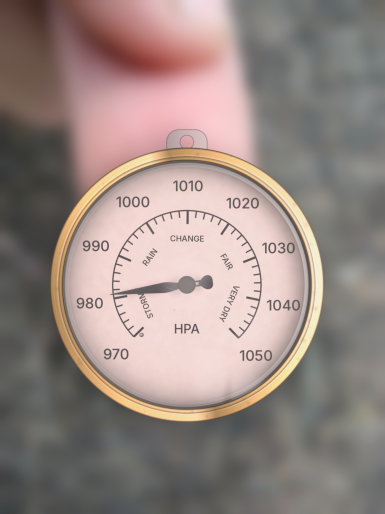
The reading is 981 hPa
